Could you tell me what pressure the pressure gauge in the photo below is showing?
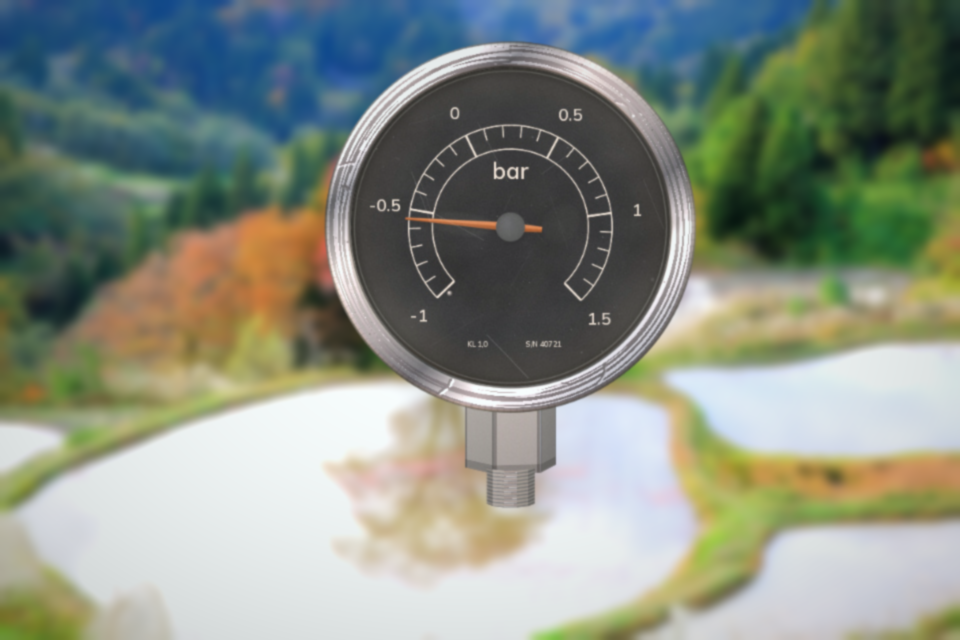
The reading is -0.55 bar
